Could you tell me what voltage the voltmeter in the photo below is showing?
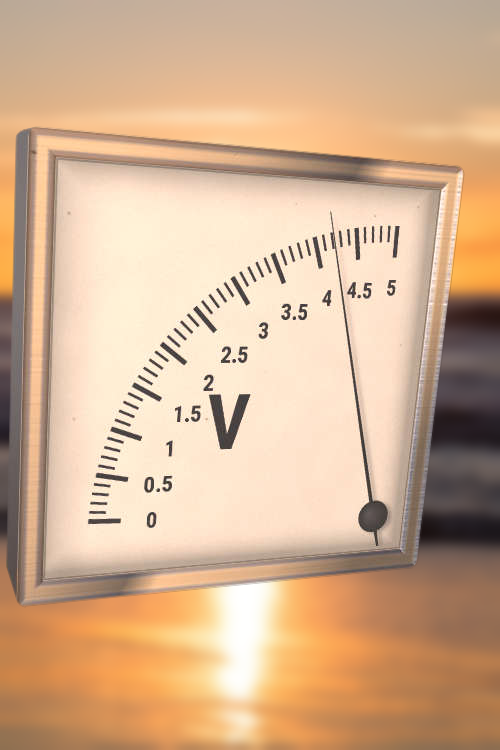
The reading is 4.2 V
